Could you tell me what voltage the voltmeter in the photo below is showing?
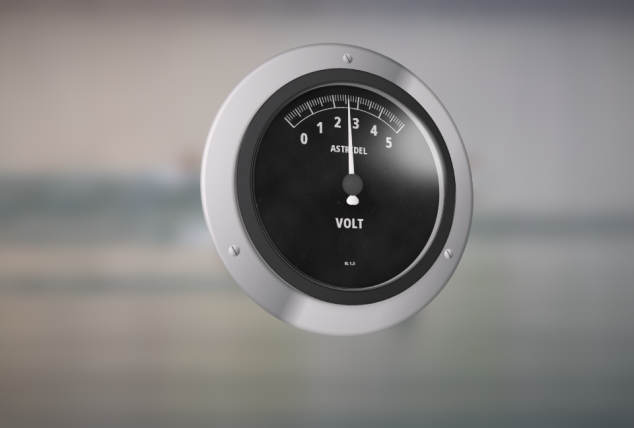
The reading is 2.5 V
